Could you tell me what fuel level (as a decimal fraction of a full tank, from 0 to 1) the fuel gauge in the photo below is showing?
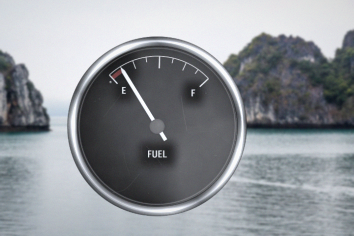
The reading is 0.125
